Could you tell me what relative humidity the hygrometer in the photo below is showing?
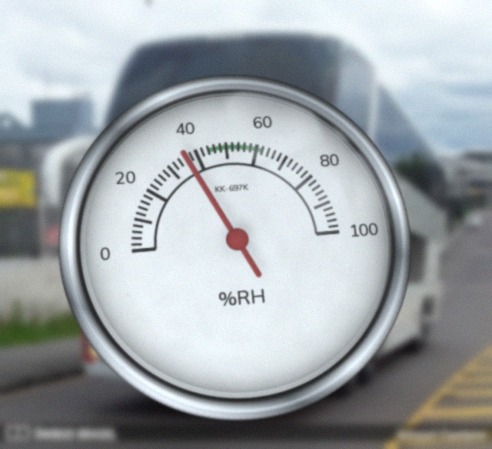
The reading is 36 %
